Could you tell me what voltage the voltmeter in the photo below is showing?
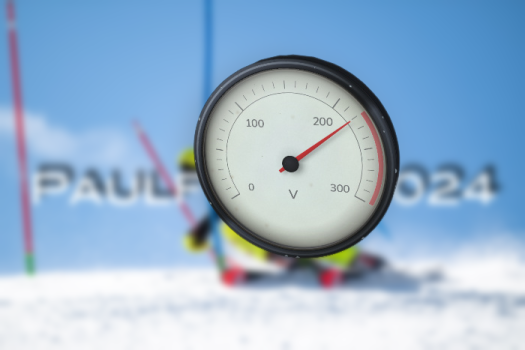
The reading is 220 V
